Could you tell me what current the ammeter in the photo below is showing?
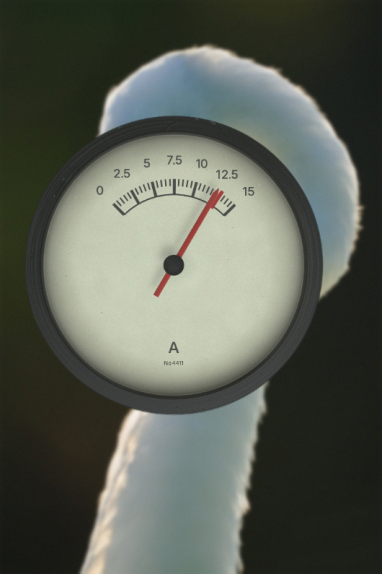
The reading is 12.5 A
